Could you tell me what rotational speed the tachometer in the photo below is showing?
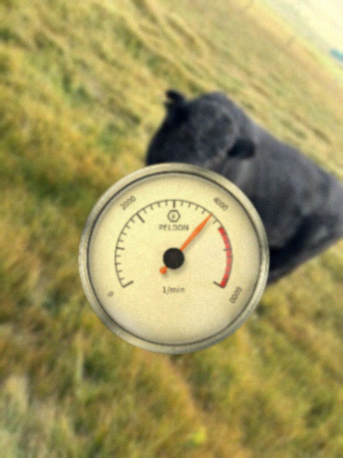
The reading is 4000 rpm
